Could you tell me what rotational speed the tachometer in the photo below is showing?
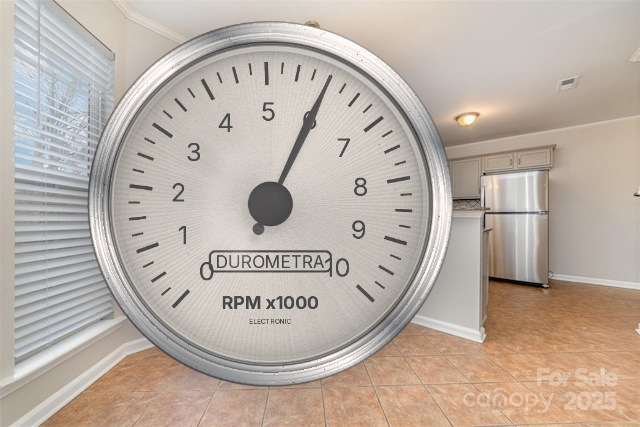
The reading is 6000 rpm
